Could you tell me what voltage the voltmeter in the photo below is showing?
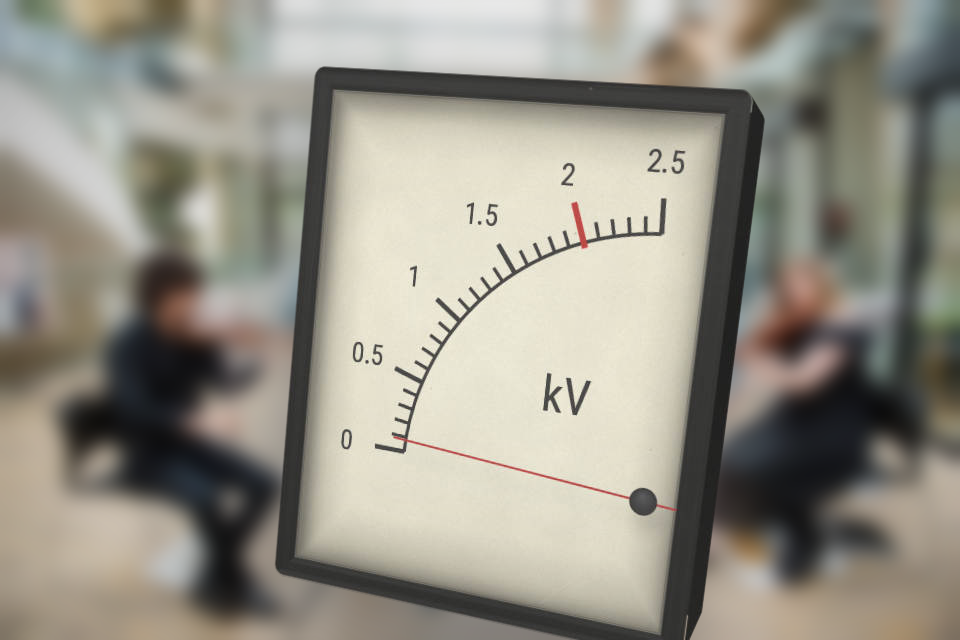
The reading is 0.1 kV
